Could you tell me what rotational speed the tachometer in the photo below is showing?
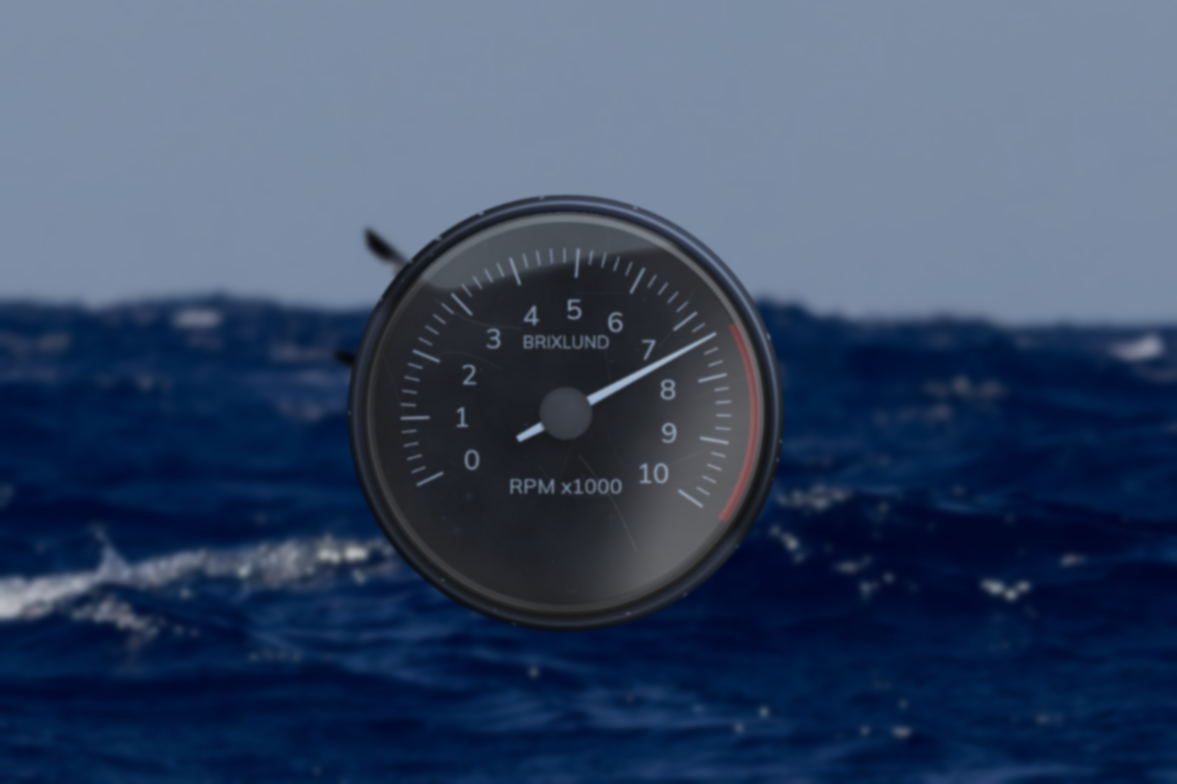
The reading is 7400 rpm
